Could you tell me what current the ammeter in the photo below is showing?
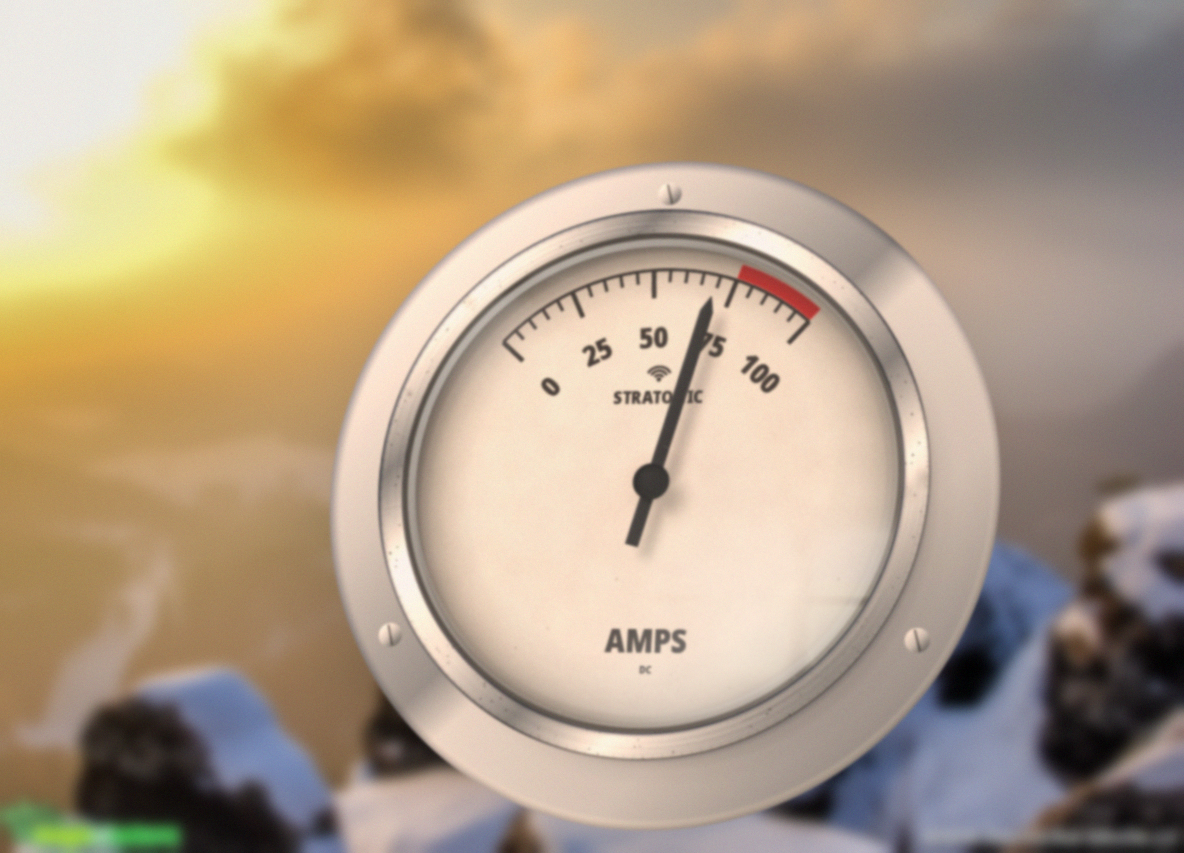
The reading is 70 A
